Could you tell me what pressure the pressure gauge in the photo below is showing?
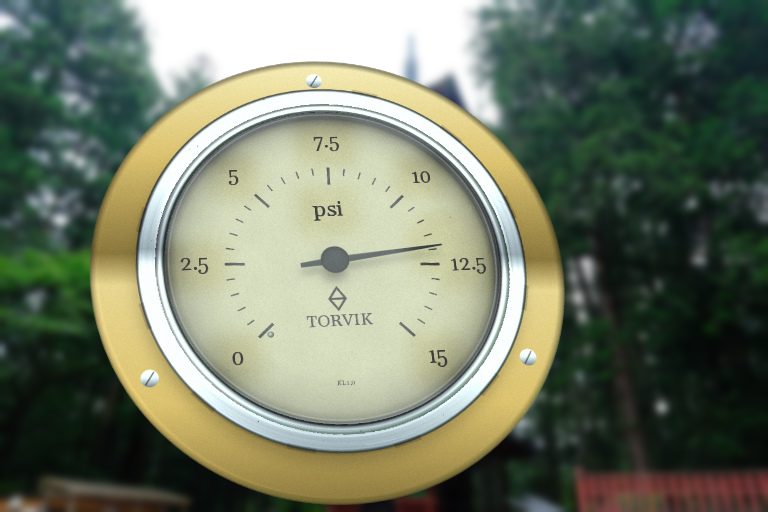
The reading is 12 psi
